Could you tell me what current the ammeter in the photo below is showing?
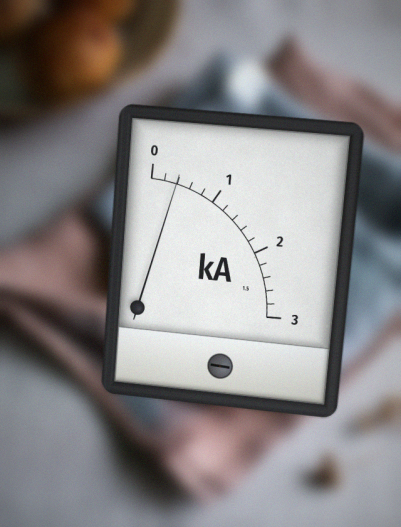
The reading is 0.4 kA
